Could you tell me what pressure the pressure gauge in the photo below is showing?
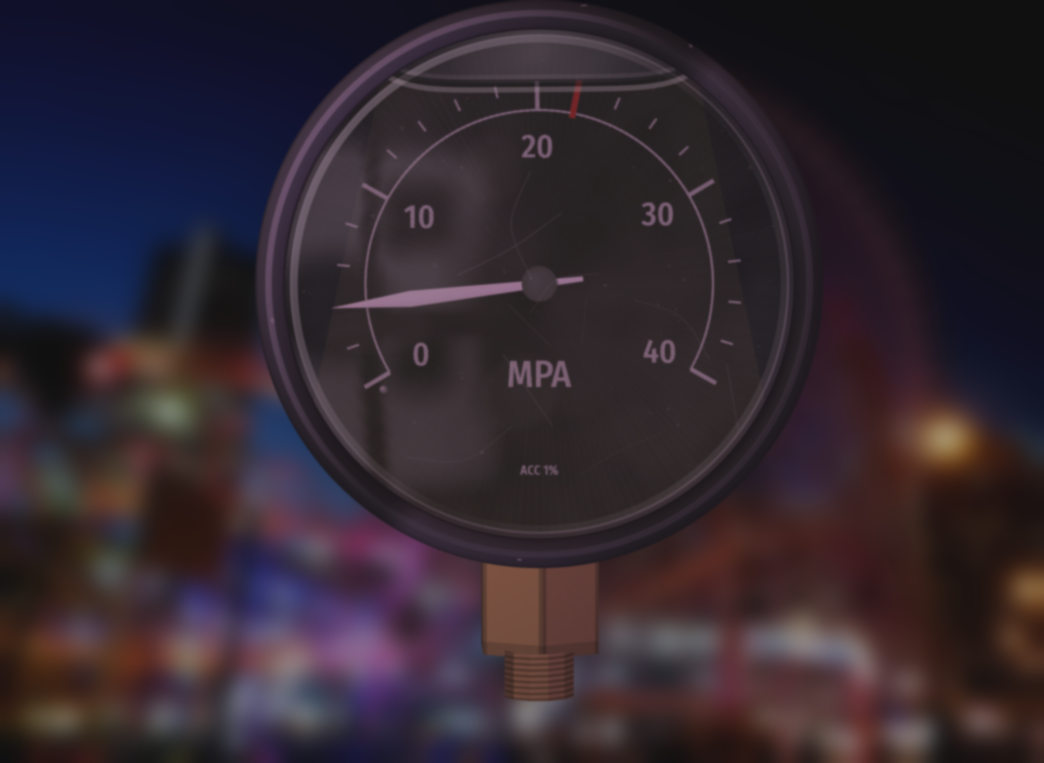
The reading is 4 MPa
